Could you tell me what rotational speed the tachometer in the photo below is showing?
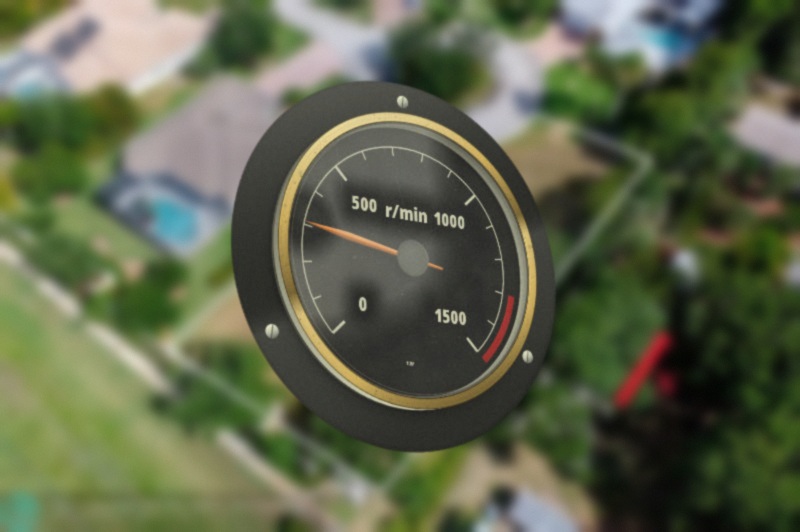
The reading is 300 rpm
